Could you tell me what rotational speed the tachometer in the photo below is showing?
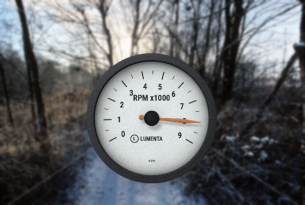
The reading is 8000 rpm
